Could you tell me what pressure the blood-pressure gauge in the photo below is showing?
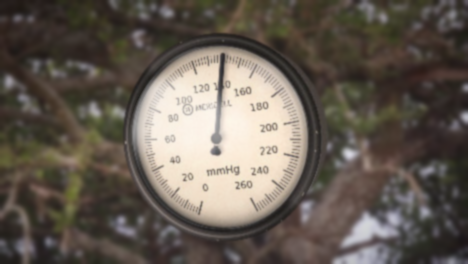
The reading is 140 mmHg
